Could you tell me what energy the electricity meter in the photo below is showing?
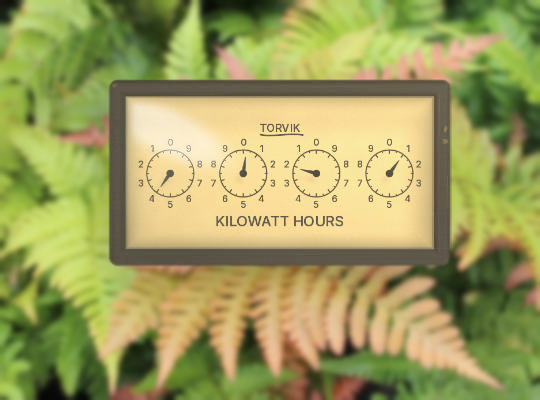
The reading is 4021 kWh
